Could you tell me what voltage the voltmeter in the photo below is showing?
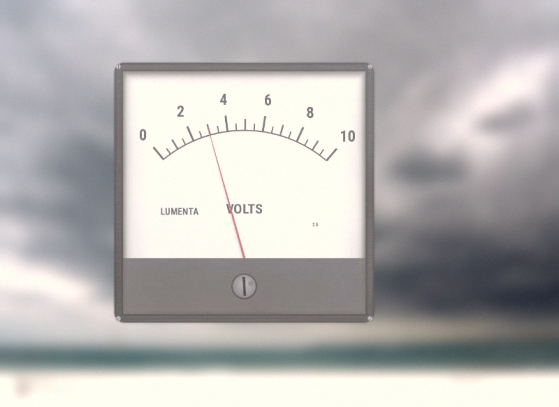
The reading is 3 V
